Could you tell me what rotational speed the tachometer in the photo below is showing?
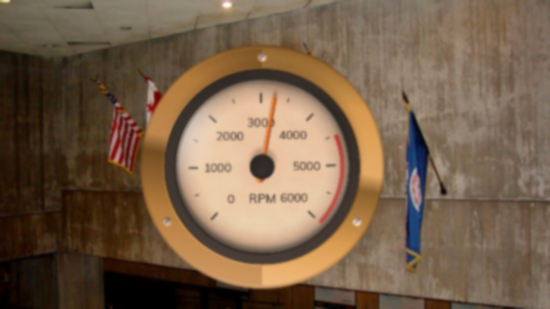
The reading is 3250 rpm
